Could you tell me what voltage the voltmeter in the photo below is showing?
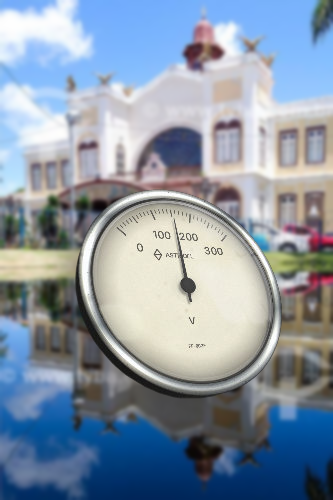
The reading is 150 V
